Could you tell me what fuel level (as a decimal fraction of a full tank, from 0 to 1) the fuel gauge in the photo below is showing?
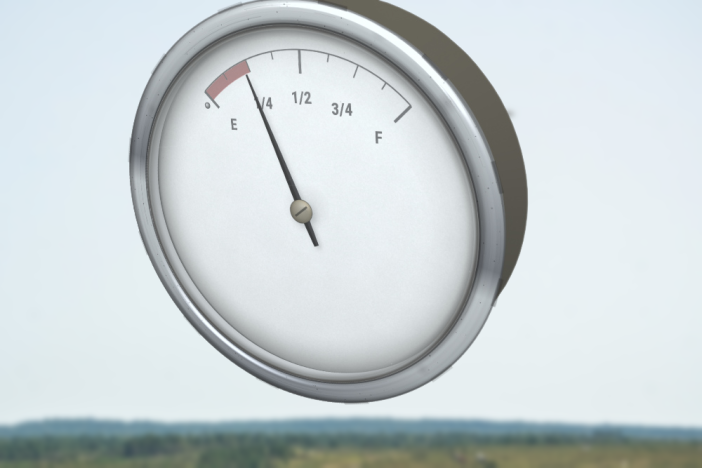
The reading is 0.25
